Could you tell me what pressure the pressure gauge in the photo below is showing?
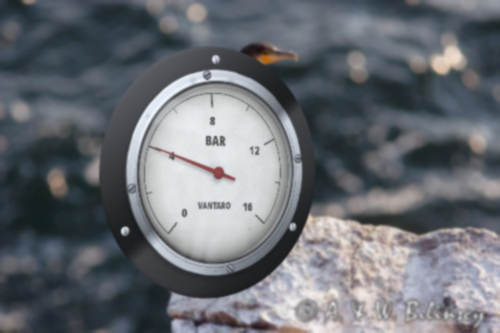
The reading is 4 bar
